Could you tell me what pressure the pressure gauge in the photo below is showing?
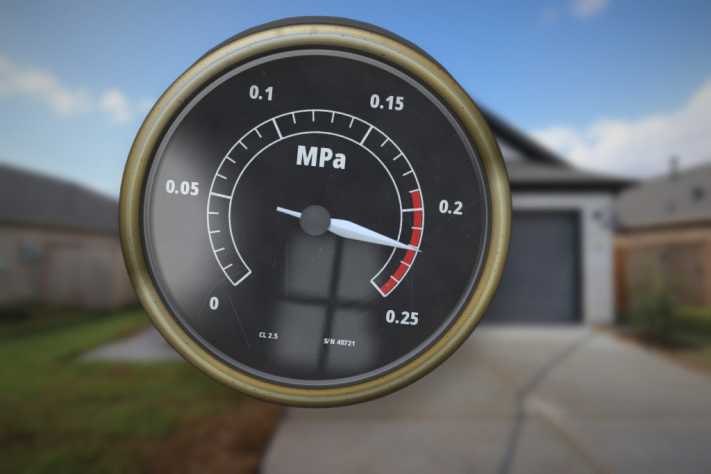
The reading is 0.22 MPa
